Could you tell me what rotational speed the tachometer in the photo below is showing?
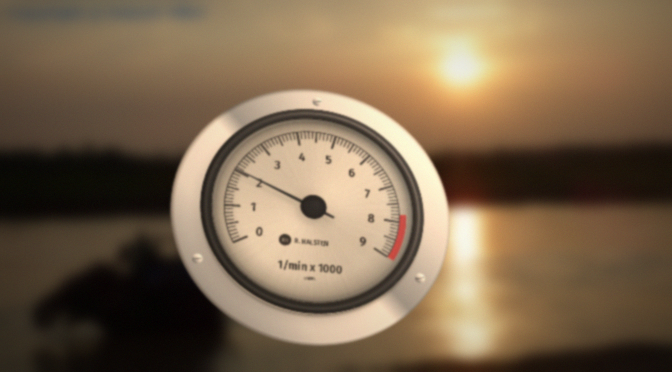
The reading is 2000 rpm
